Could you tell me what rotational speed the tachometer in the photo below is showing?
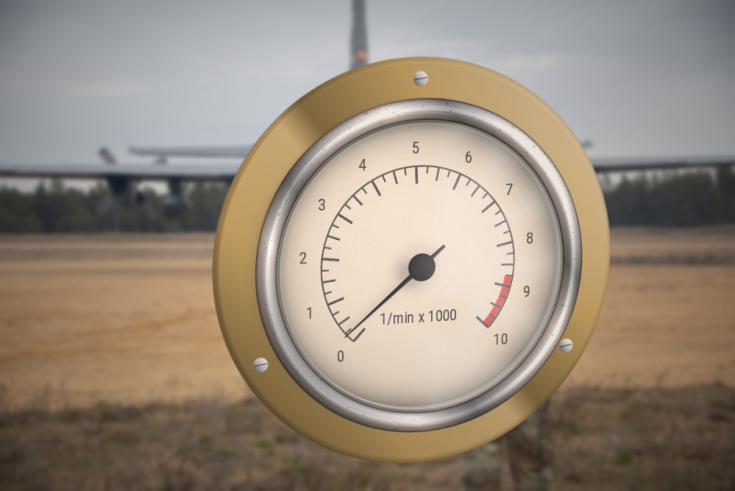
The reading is 250 rpm
